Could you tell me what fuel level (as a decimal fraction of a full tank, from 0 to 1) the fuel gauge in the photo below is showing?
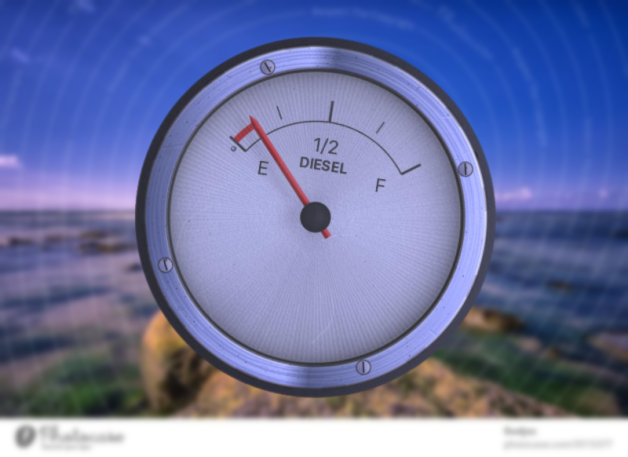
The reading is 0.125
